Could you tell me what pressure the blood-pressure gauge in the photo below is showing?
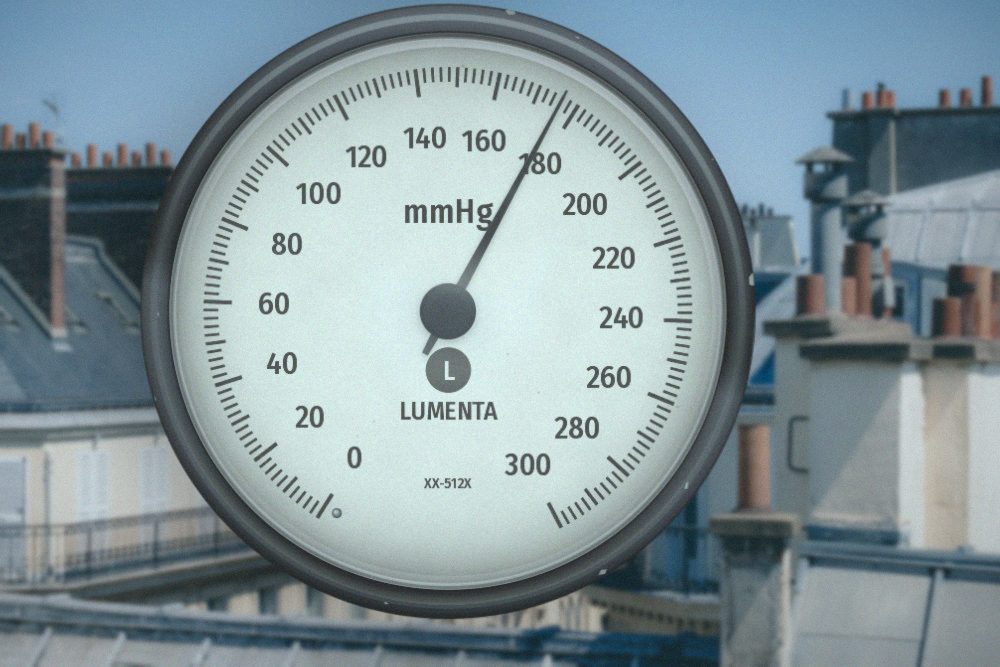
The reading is 176 mmHg
